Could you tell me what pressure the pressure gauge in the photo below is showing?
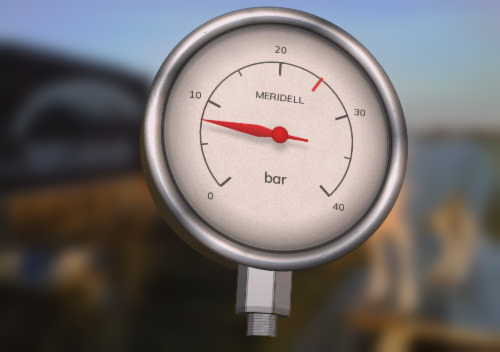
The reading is 7.5 bar
